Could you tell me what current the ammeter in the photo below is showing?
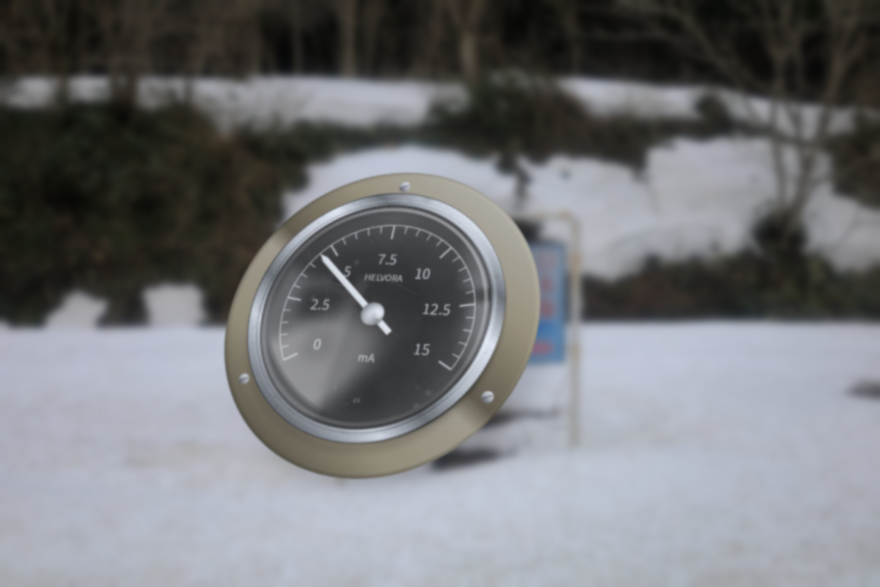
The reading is 4.5 mA
